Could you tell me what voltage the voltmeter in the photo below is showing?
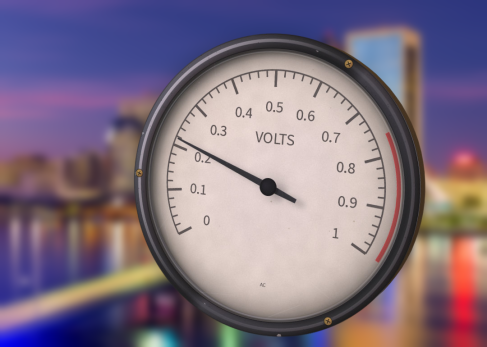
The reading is 0.22 V
